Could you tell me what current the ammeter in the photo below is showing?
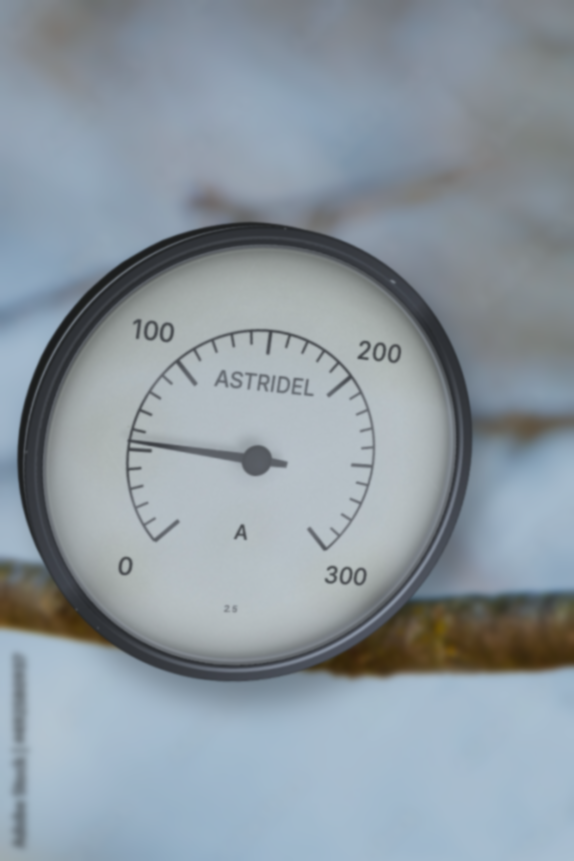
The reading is 55 A
